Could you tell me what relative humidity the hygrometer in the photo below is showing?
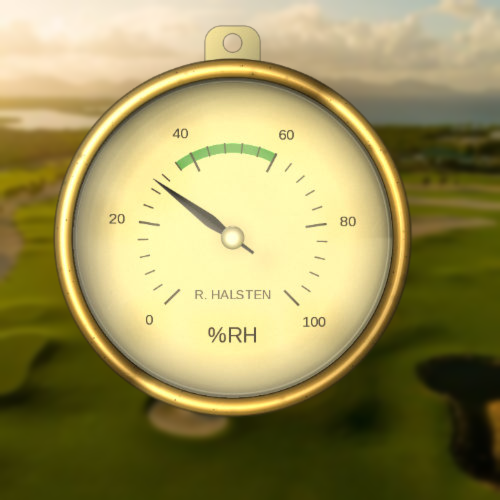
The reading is 30 %
